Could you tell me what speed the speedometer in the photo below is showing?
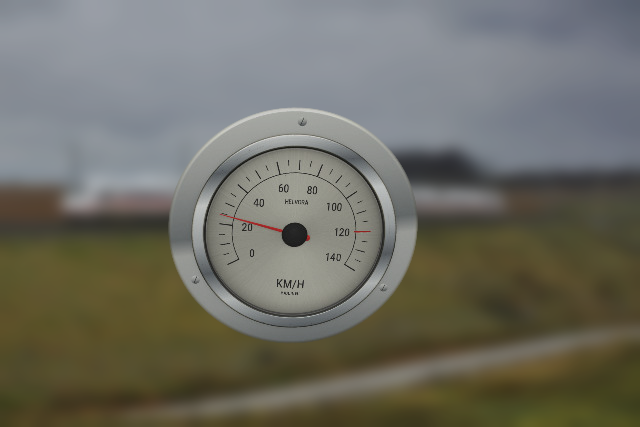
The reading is 25 km/h
